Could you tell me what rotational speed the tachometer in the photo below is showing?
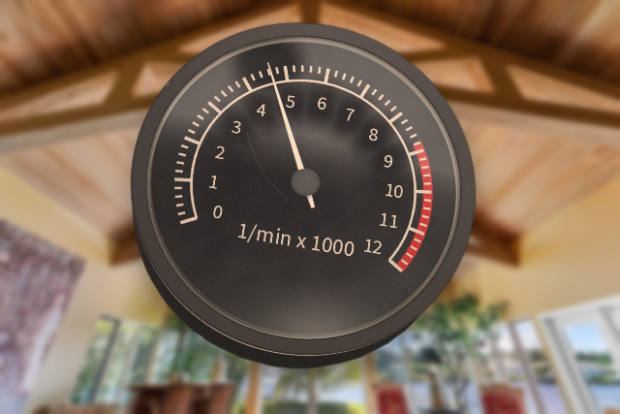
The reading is 4600 rpm
